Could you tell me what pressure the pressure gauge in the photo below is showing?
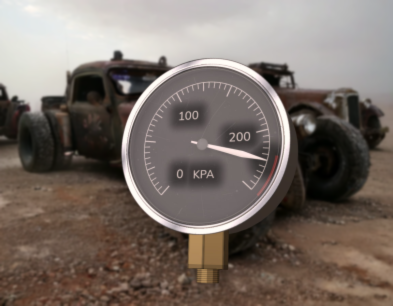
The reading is 225 kPa
